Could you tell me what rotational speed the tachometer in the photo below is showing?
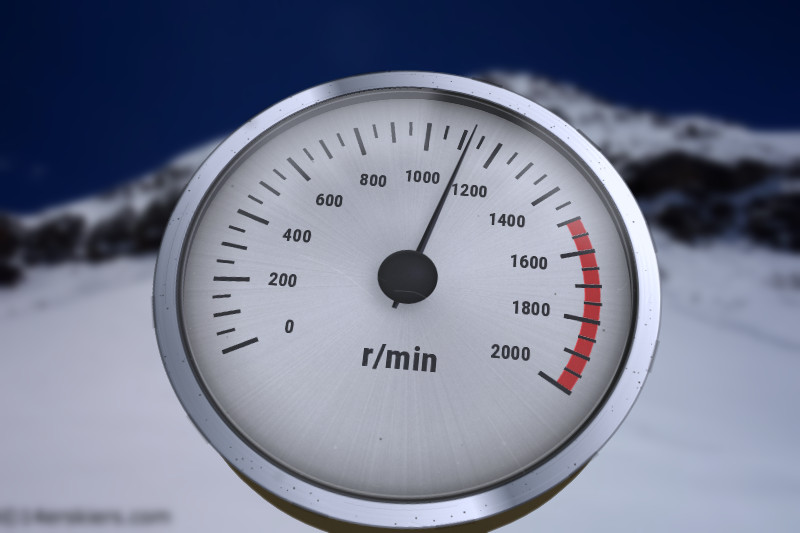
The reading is 1125 rpm
